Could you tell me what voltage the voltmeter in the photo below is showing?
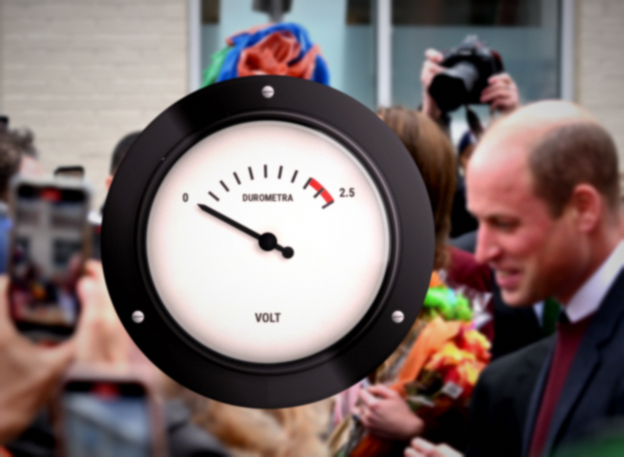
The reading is 0 V
